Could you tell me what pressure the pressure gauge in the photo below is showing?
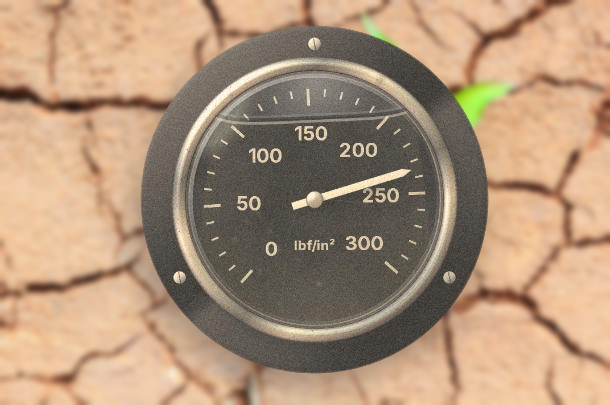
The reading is 235 psi
